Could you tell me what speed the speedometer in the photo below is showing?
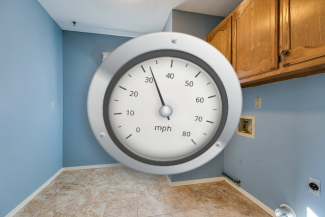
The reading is 32.5 mph
